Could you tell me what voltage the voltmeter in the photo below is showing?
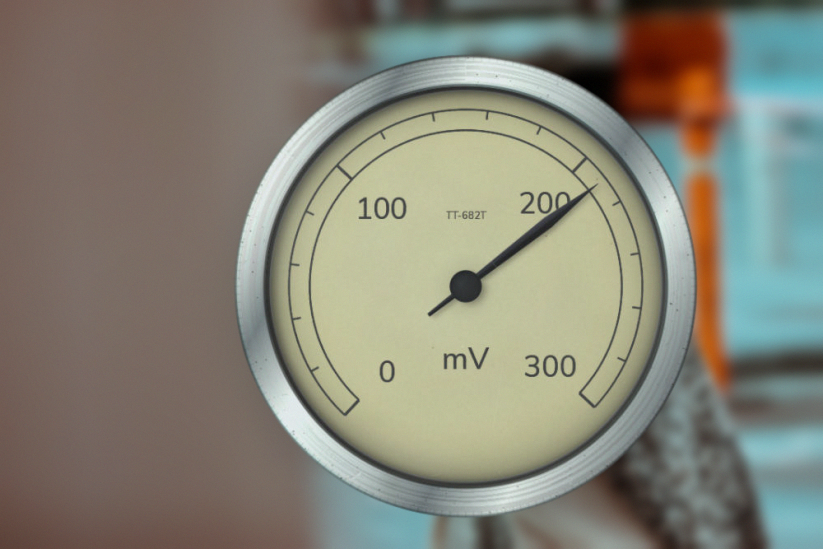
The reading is 210 mV
